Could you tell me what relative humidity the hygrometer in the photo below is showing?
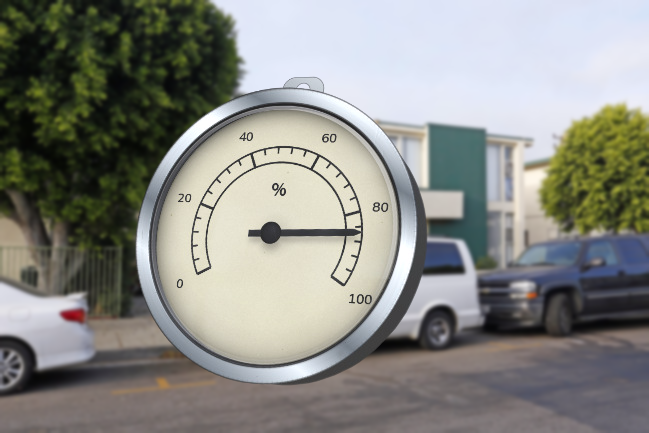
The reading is 86 %
